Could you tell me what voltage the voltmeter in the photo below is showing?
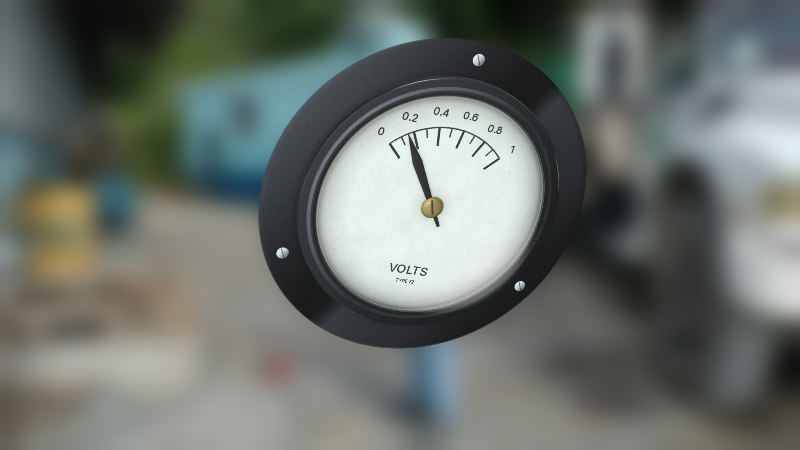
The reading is 0.15 V
